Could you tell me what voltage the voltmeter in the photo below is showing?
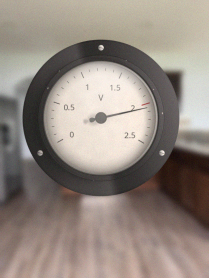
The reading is 2.05 V
